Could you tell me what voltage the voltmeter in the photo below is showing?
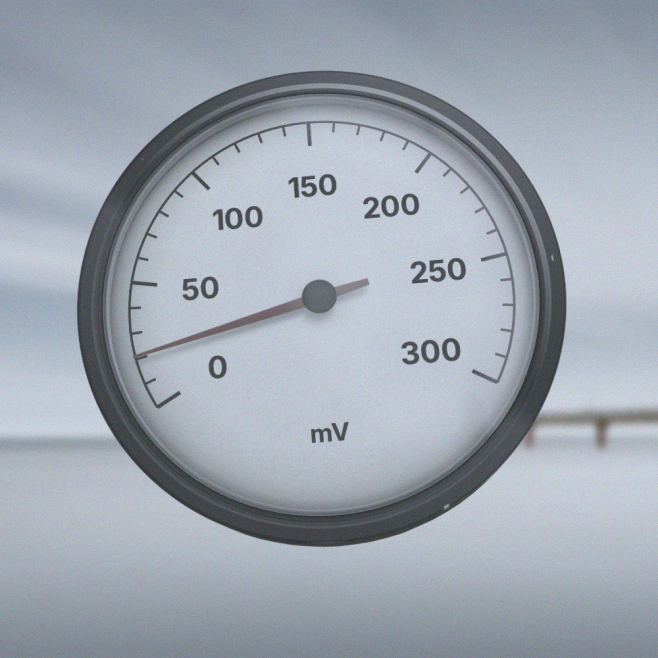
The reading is 20 mV
